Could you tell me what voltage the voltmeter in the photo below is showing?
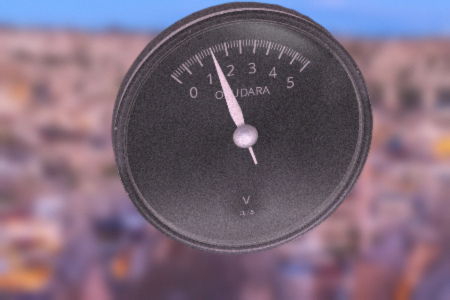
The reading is 1.5 V
